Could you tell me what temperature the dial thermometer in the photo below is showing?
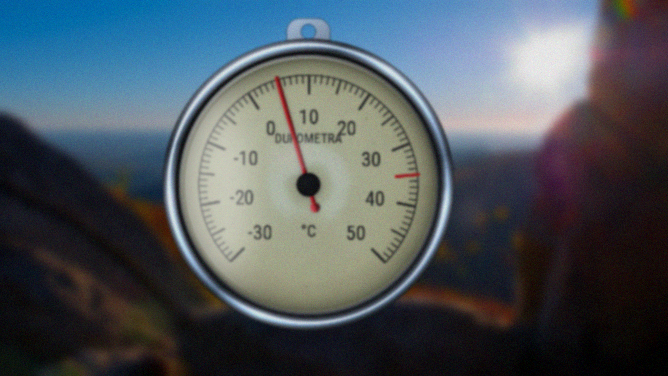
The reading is 5 °C
